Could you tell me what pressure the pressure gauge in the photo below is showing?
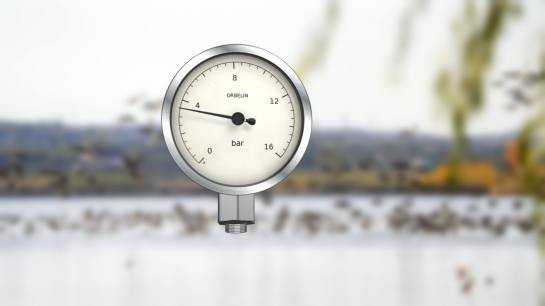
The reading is 3.5 bar
